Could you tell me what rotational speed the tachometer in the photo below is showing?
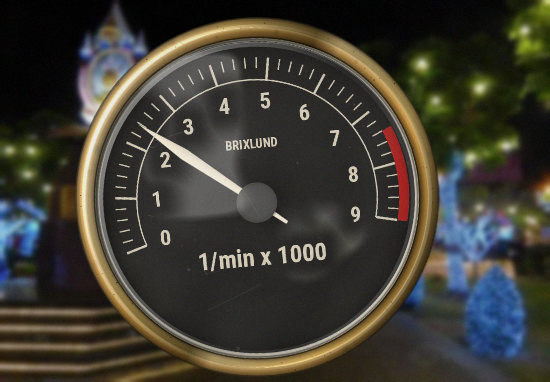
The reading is 2400 rpm
